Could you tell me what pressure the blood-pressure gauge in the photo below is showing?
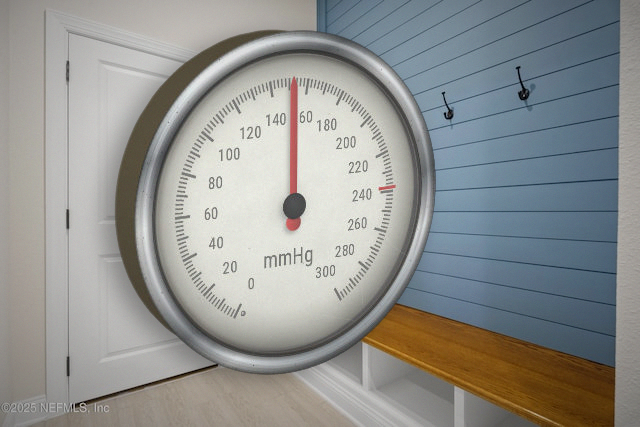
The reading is 150 mmHg
